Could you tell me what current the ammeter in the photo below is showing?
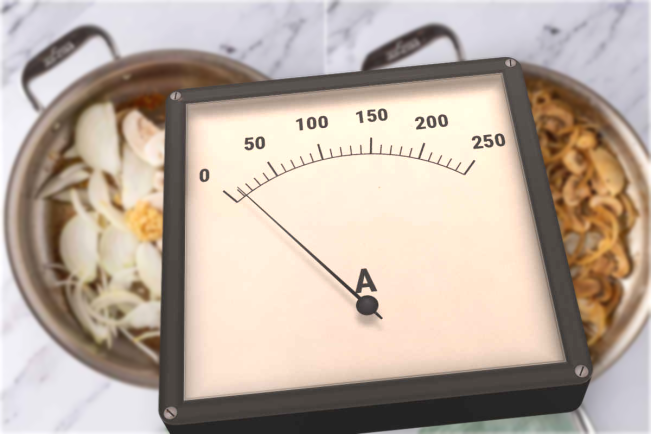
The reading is 10 A
